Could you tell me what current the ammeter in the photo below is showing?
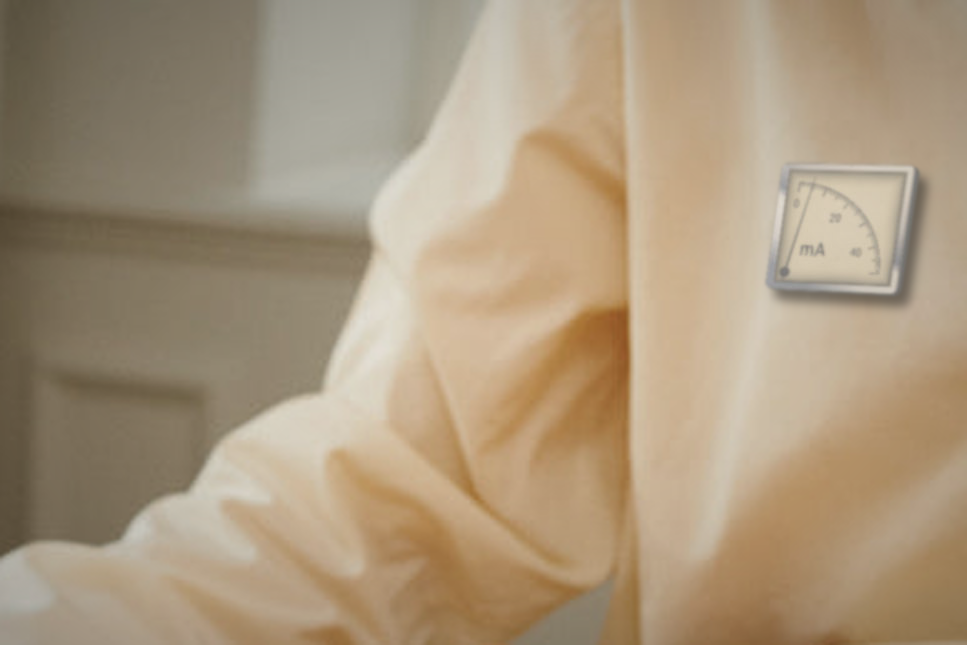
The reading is 5 mA
